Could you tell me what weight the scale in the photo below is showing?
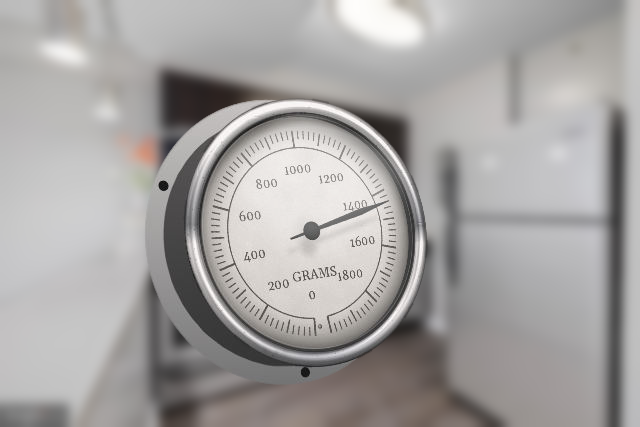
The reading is 1440 g
